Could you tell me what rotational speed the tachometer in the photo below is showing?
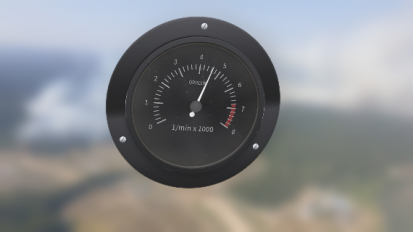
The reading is 4600 rpm
